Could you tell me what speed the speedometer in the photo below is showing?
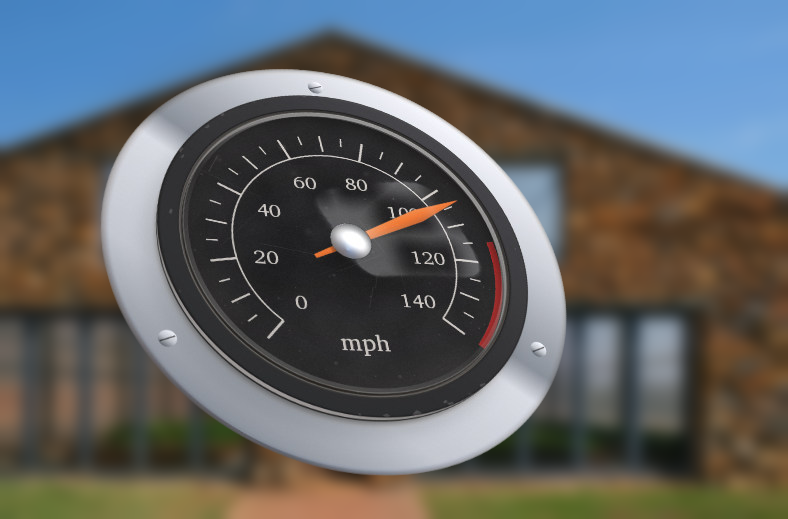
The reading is 105 mph
